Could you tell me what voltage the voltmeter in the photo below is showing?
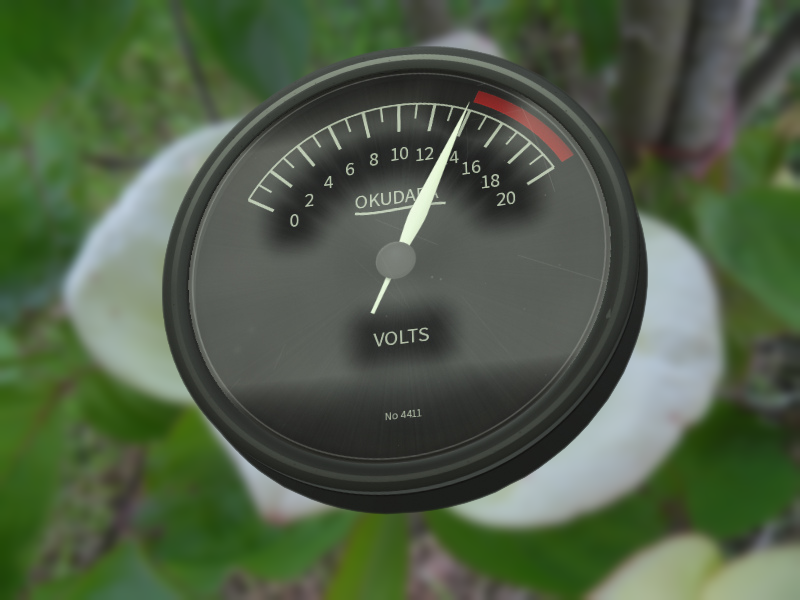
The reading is 14 V
